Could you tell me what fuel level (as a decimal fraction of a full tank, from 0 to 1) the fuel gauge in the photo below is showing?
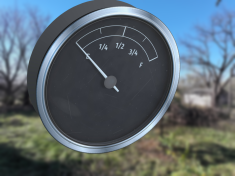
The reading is 0
